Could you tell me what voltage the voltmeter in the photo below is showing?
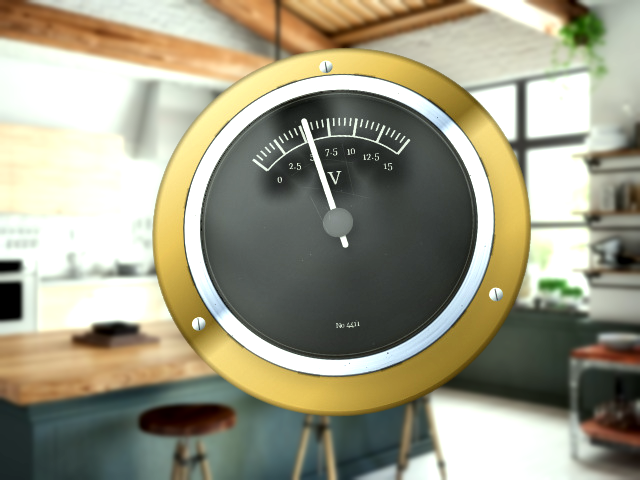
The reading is 5.5 V
